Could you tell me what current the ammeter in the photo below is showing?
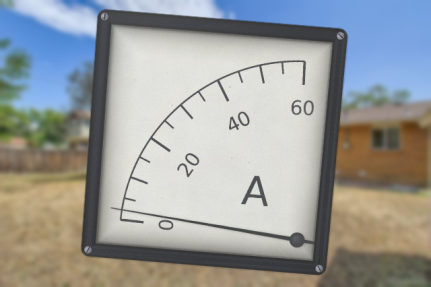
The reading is 2.5 A
